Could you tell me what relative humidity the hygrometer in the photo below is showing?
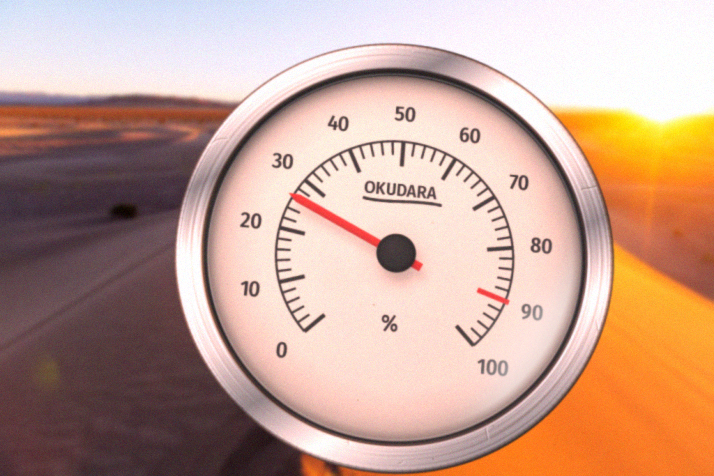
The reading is 26 %
